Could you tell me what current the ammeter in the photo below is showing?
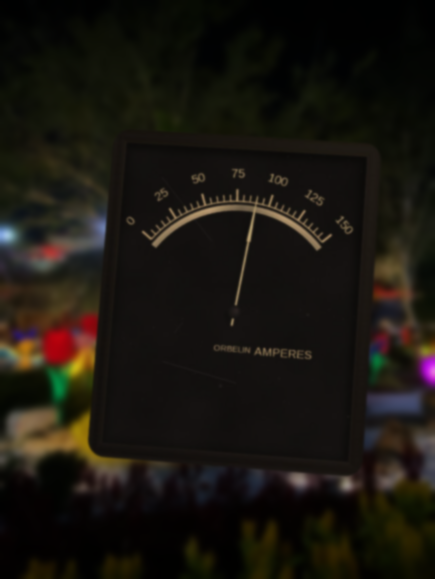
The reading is 90 A
